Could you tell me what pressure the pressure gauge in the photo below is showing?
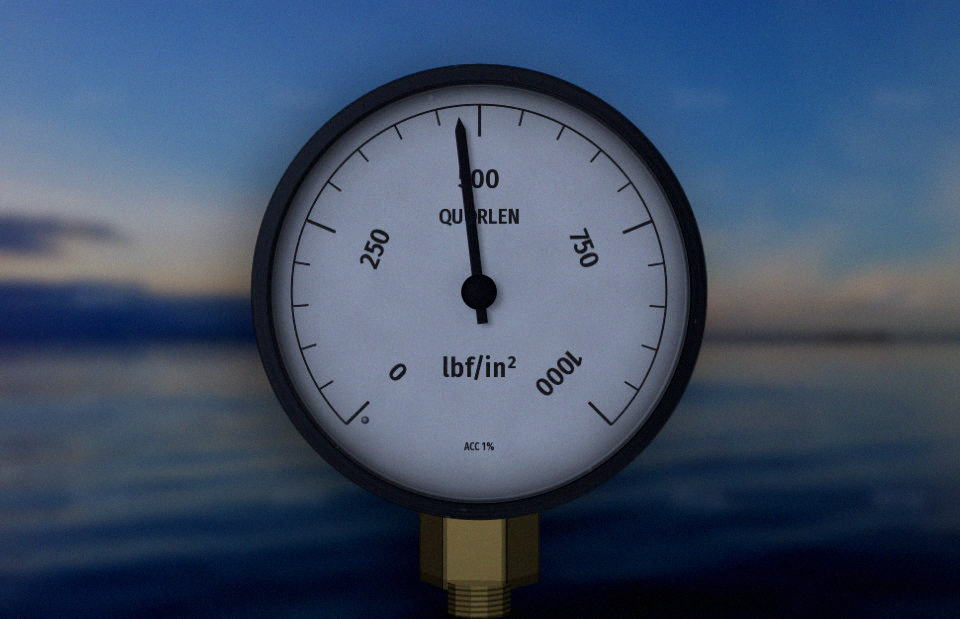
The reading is 475 psi
